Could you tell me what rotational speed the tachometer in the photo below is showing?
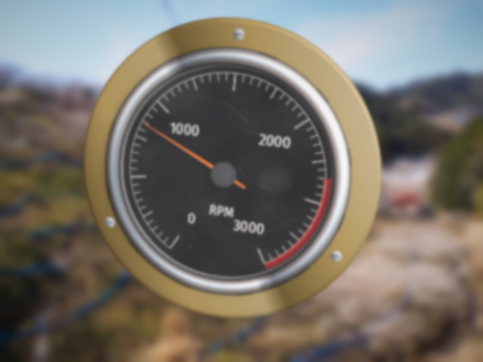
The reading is 850 rpm
